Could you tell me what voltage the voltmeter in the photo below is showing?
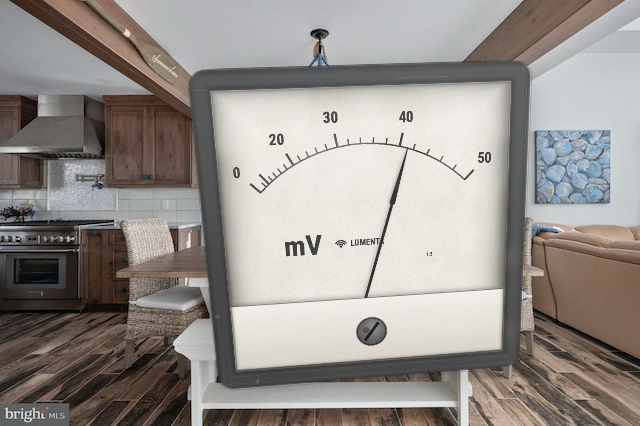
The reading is 41 mV
